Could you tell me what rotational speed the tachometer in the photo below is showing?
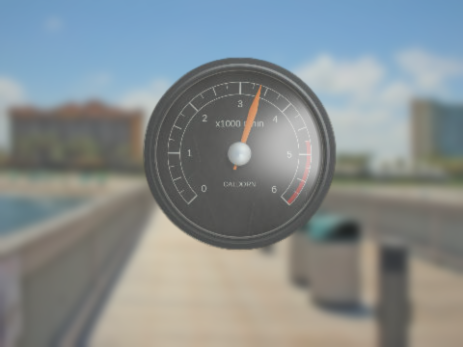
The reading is 3375 rpm
